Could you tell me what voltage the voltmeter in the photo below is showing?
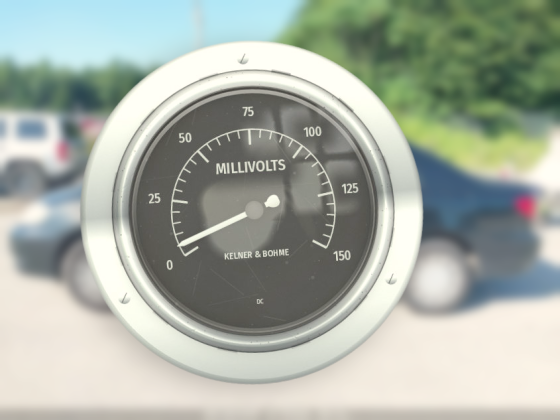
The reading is 5 mV
